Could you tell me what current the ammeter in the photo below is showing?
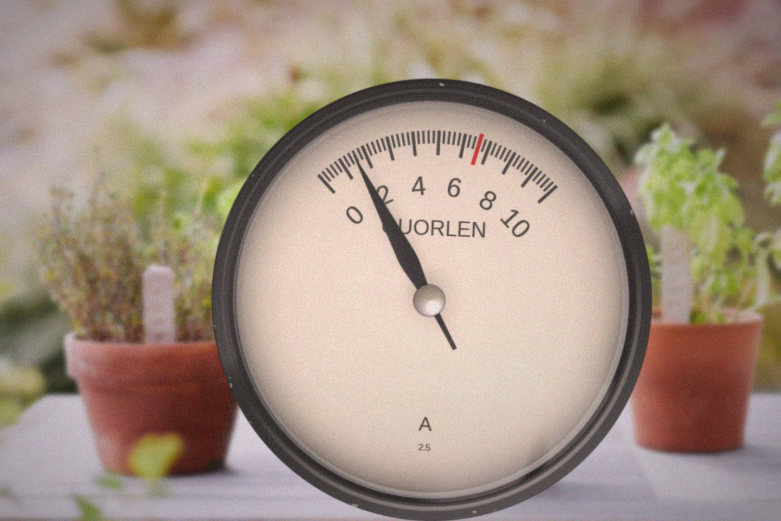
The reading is 1.6 A
